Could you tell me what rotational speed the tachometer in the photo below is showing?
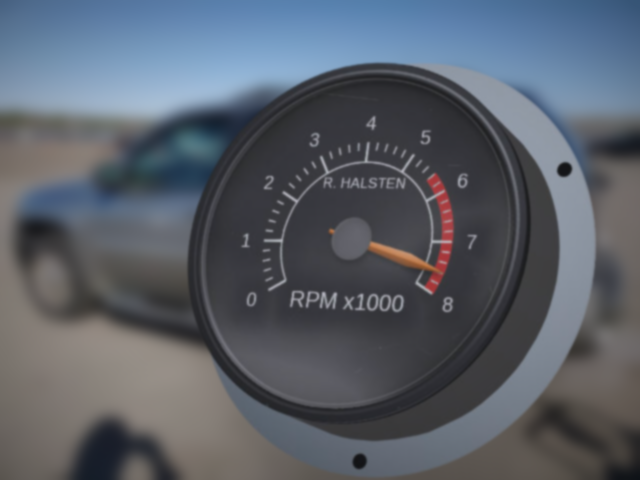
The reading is 7600 rpm
